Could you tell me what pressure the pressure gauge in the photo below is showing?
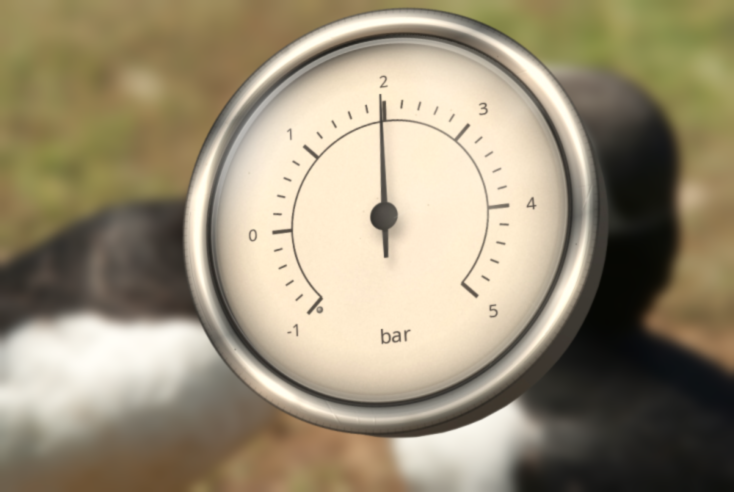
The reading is 2 bar
